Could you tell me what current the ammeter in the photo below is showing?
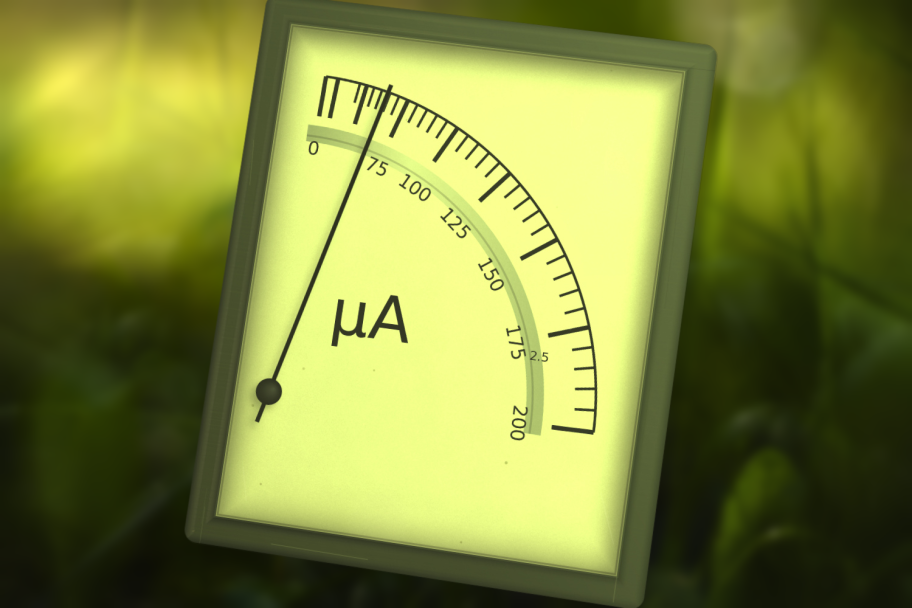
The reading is 65 µA
